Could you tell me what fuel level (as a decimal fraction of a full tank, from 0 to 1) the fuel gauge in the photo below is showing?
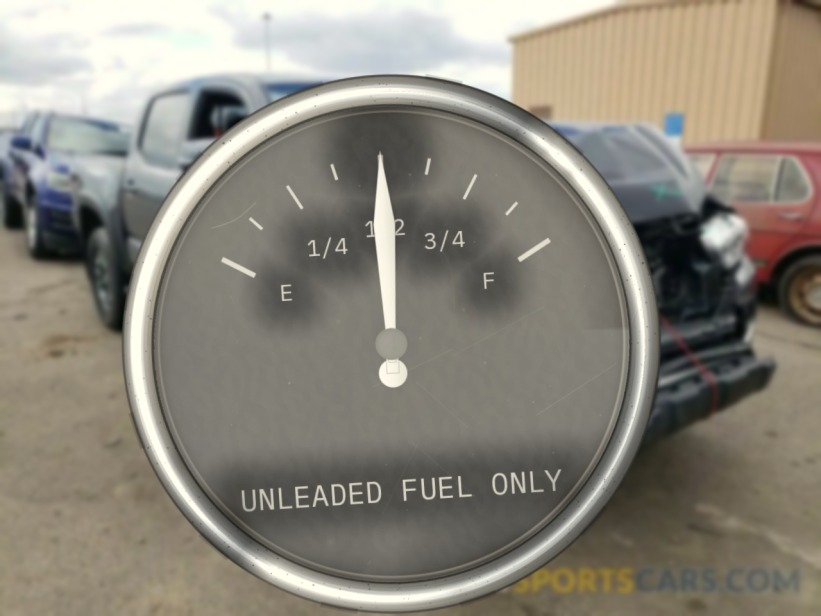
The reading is 0.5
